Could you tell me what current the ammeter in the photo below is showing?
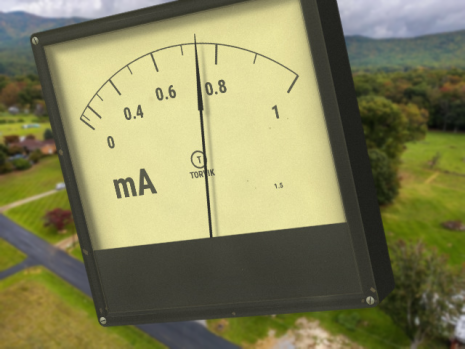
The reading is 0.75 mA
